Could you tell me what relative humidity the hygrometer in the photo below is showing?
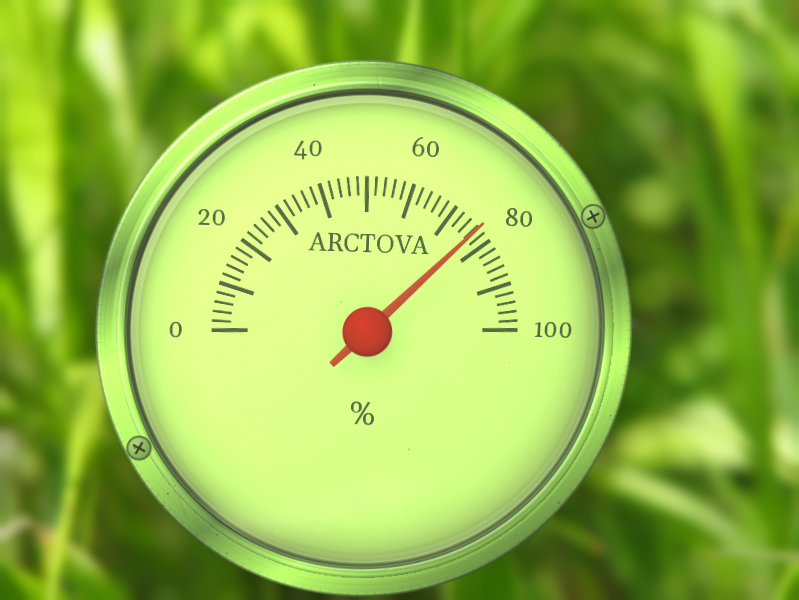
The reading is 76 %
